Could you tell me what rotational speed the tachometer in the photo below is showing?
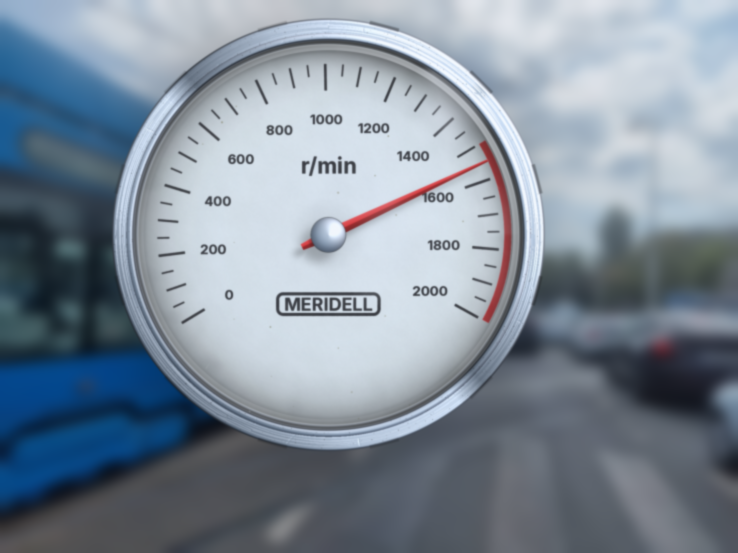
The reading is 1550 rpm
